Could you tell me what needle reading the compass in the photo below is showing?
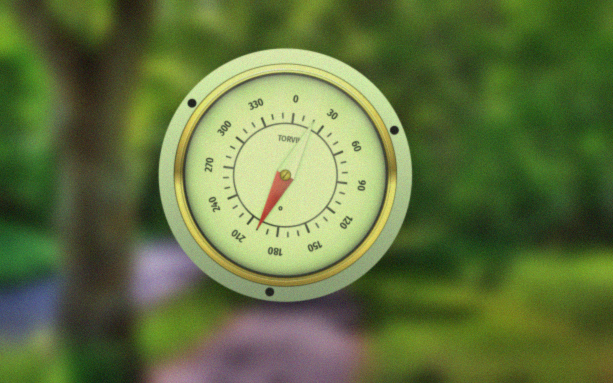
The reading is 200 °
